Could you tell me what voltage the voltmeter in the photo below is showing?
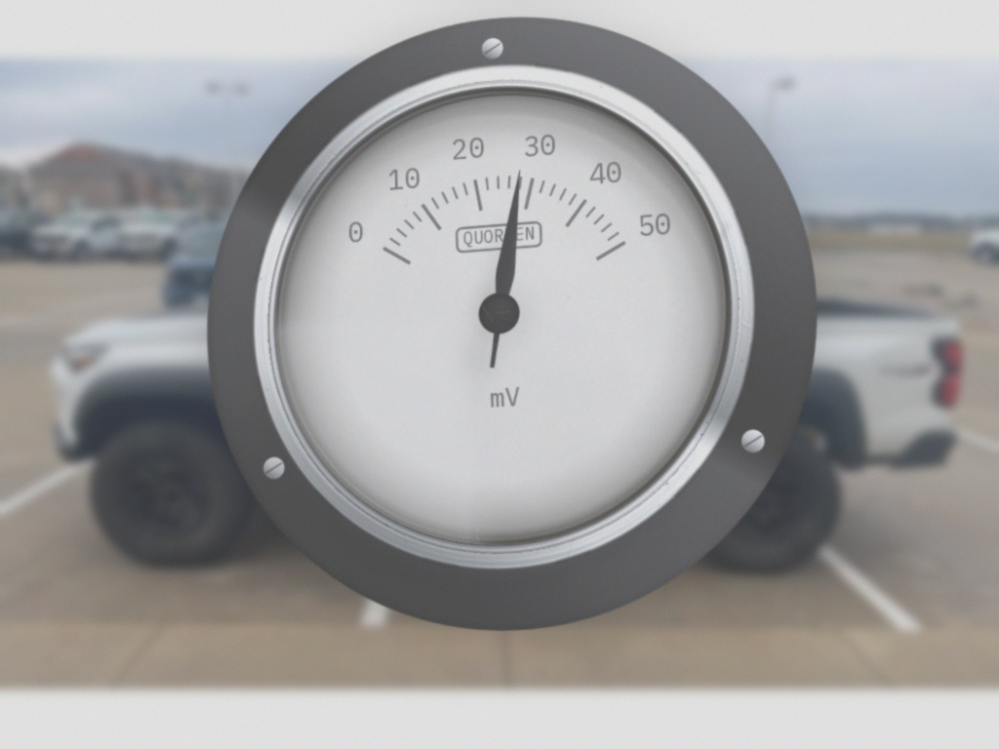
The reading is 28 mV
